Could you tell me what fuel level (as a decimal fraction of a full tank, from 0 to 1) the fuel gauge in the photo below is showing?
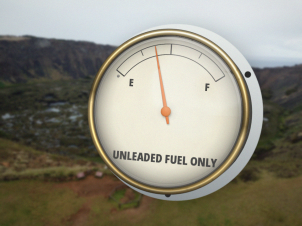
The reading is 0.375
